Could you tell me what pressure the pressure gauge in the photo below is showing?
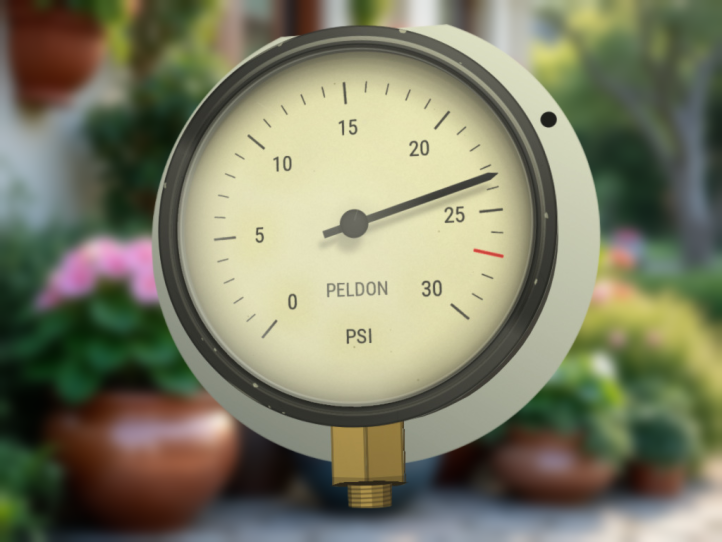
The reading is 23.5 psi
